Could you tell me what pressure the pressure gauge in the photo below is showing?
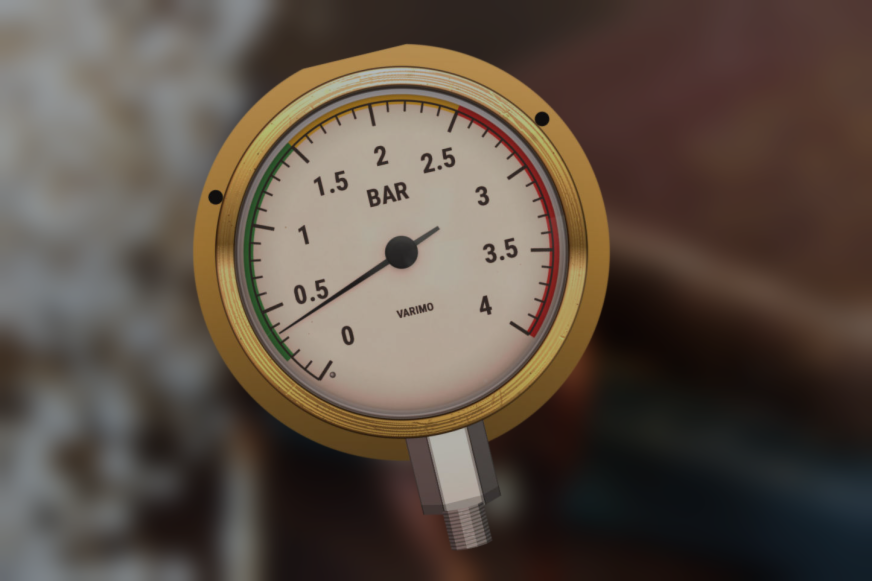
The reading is 0.35 bar
